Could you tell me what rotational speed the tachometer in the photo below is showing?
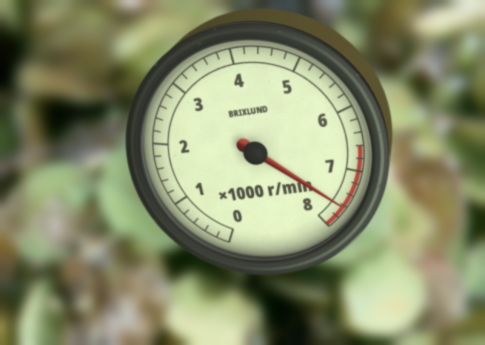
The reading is 7600 rpm
